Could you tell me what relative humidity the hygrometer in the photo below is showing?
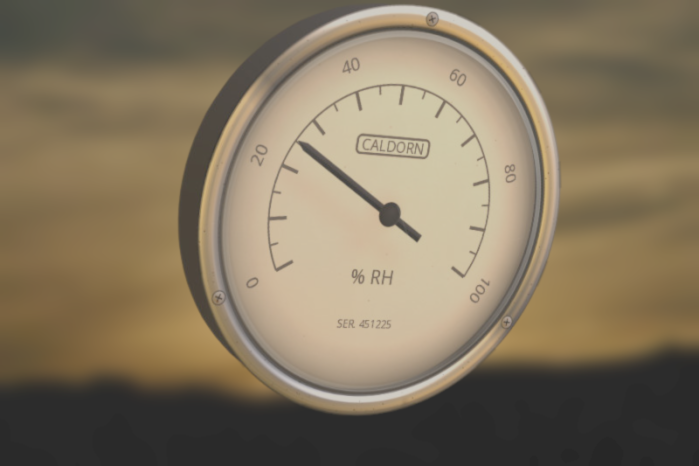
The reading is 25 %
